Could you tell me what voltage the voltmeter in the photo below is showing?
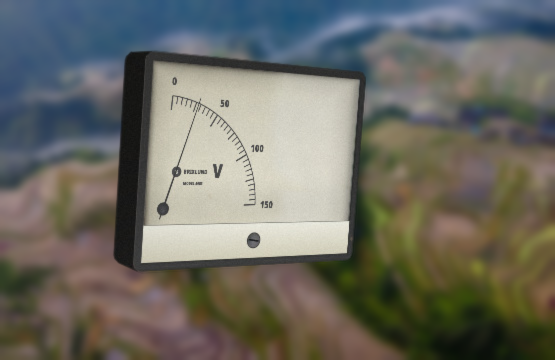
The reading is 25 V
